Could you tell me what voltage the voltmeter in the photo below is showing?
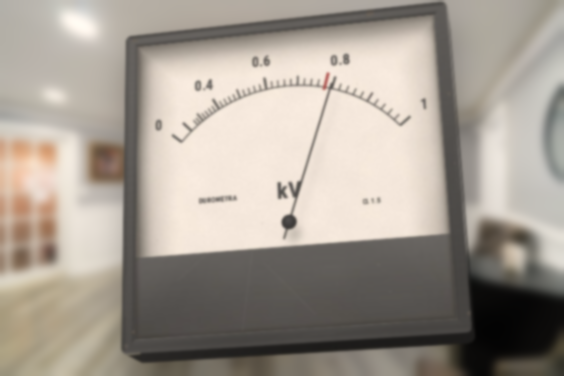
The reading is 0.8 kV
